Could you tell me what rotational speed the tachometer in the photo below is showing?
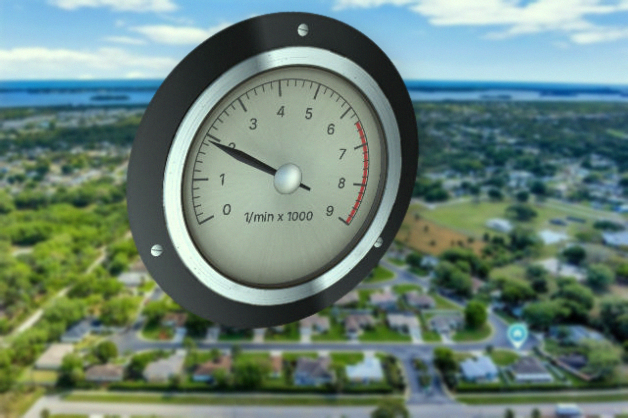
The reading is 1900 rpm
